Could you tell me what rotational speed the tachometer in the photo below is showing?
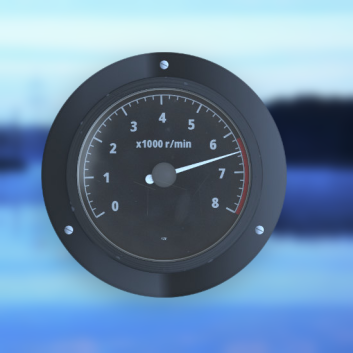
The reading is 6500 rpm
